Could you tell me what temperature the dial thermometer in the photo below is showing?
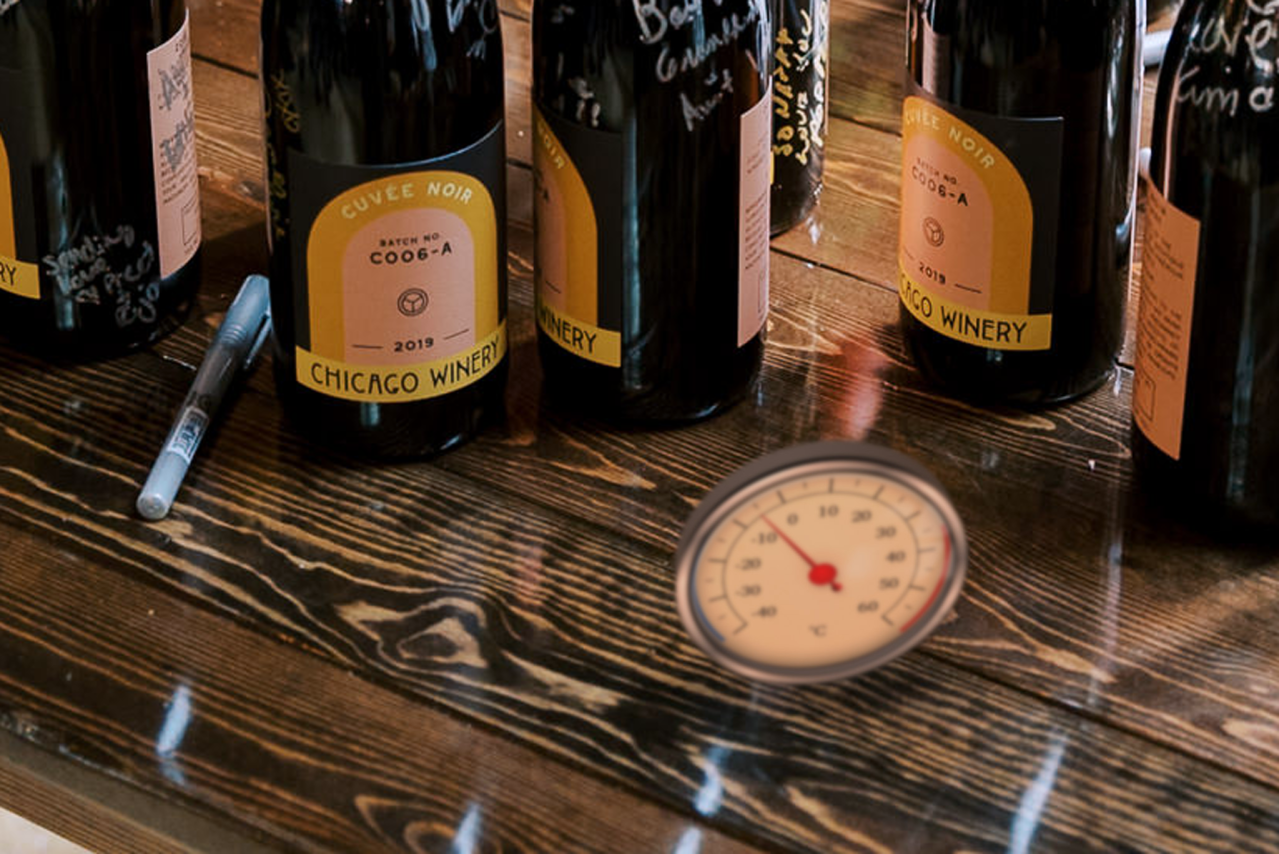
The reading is -5 °C
